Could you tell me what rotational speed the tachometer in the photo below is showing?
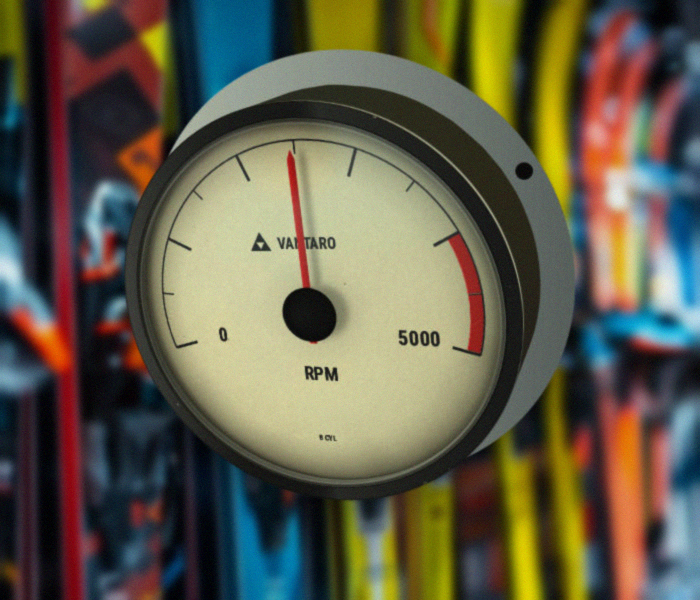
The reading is 2500 rpm
